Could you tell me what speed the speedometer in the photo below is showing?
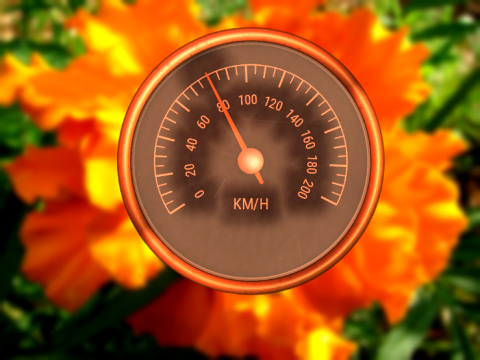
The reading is 80 km/h
